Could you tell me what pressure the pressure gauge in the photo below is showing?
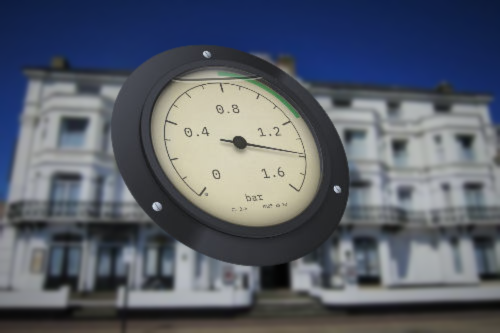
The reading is 1.4 bar
